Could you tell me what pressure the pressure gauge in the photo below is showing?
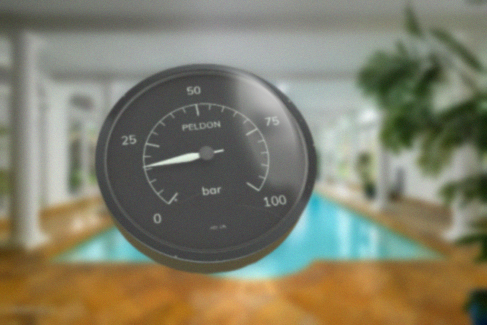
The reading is 15 bar
